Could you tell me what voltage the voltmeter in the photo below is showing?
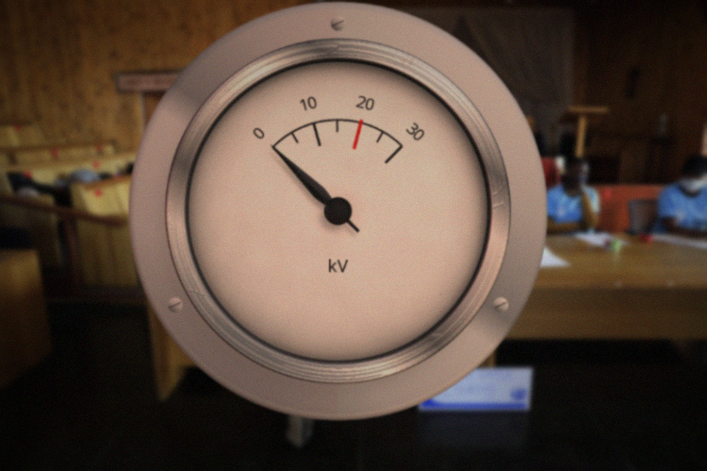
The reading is 0 kV
